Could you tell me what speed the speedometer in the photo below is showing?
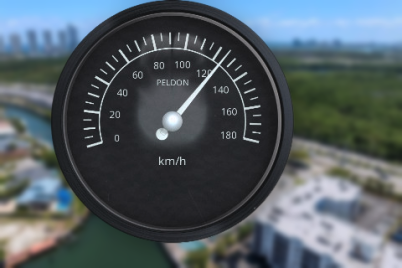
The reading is 125 km/h
